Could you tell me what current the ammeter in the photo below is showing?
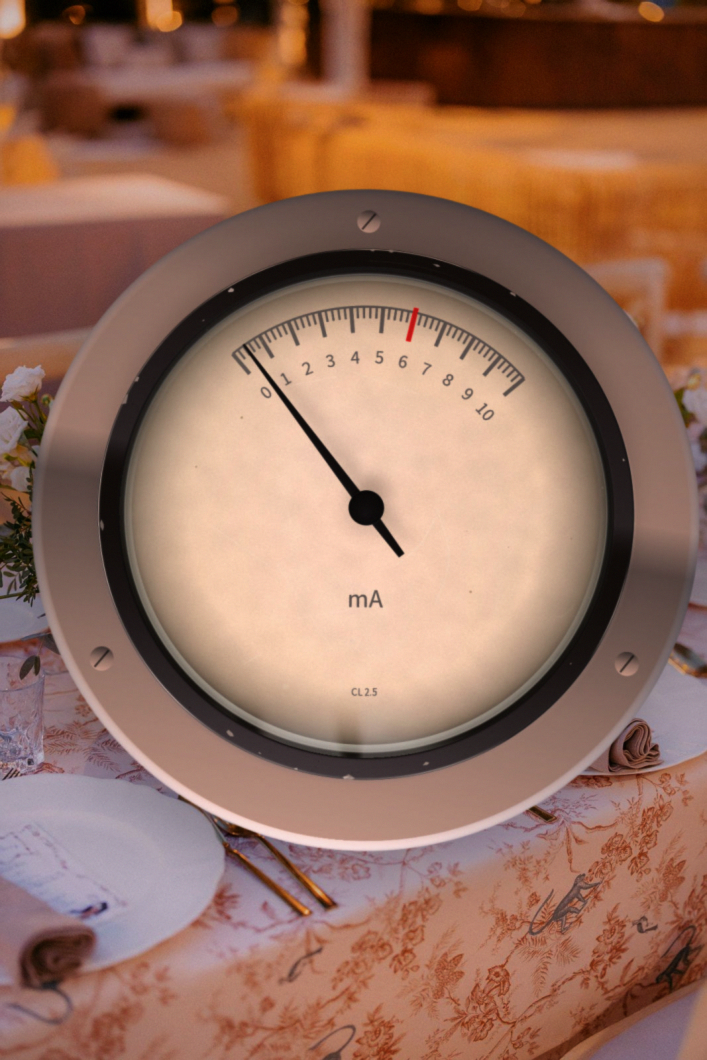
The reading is 0.4 mA
